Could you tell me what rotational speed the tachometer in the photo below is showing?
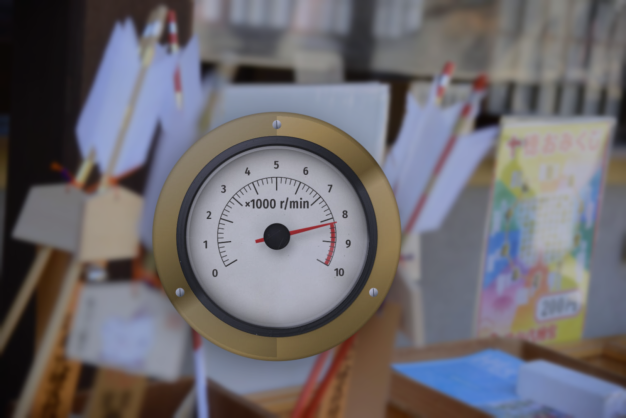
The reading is 8200 rpm
